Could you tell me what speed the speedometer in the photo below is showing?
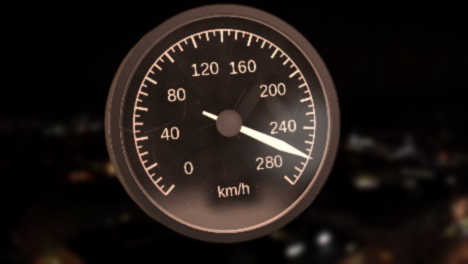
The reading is 260 km/h
